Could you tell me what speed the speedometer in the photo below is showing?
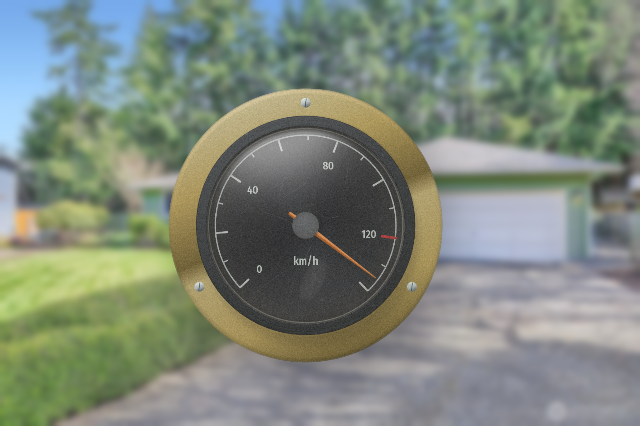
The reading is 135 km/h
